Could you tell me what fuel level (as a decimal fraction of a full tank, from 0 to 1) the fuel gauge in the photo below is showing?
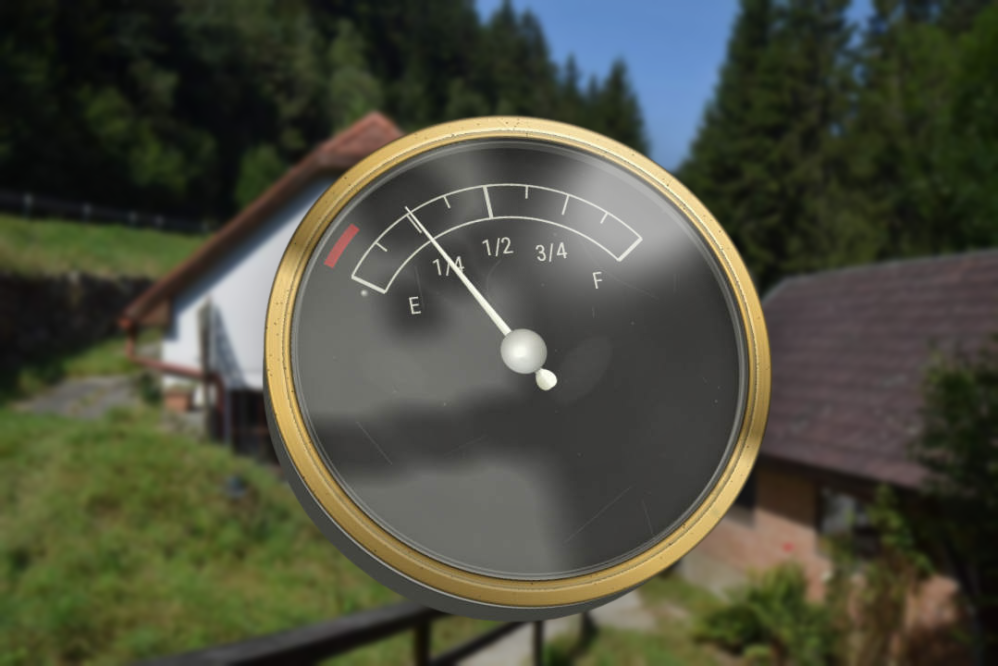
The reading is 0.25
